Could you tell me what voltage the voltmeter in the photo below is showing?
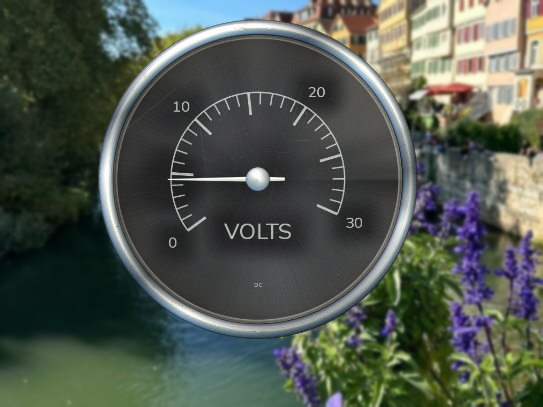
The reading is 4.5 V
